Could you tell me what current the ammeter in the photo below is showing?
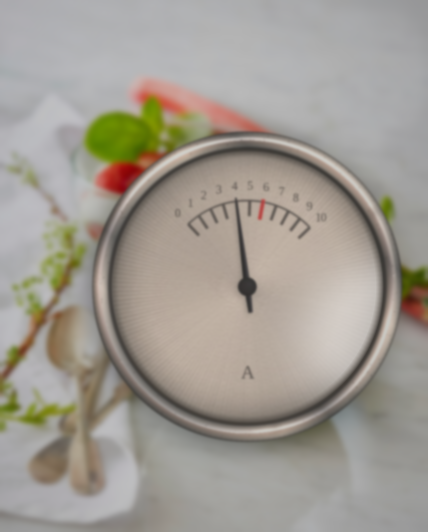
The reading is 4 A
